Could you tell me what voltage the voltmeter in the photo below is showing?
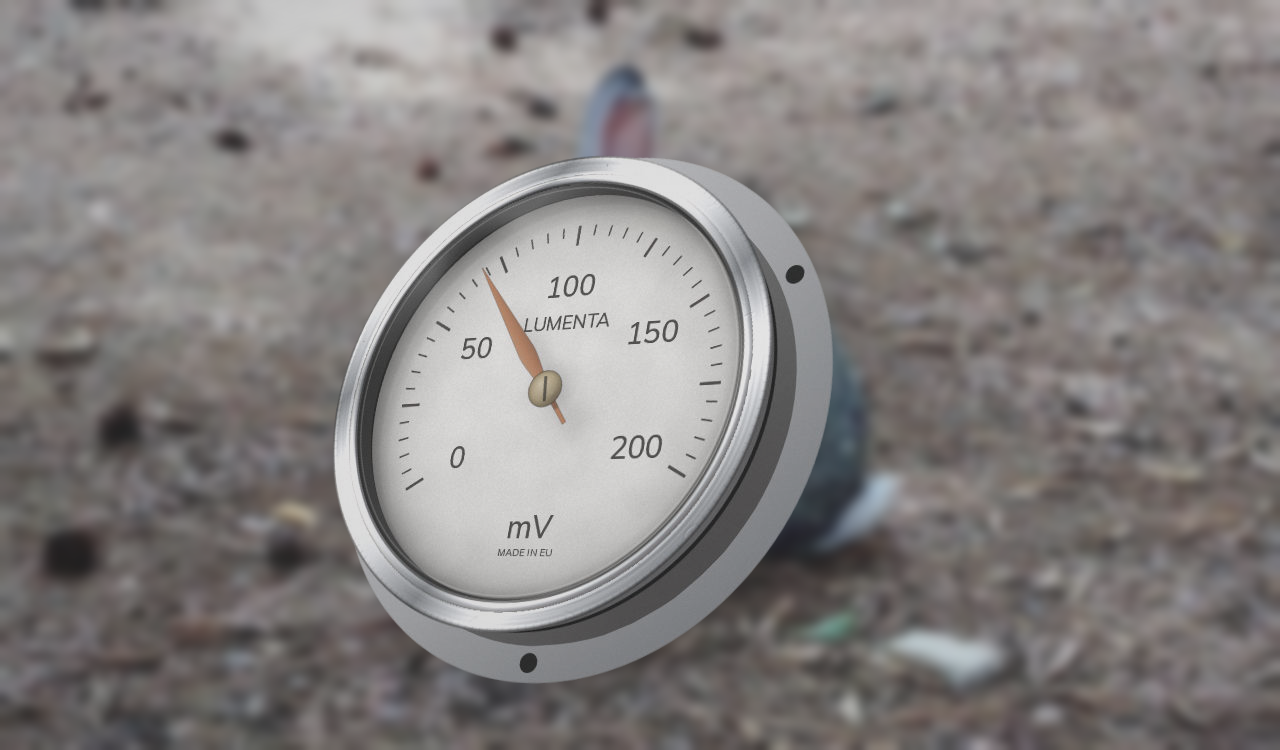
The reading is 70 mV
